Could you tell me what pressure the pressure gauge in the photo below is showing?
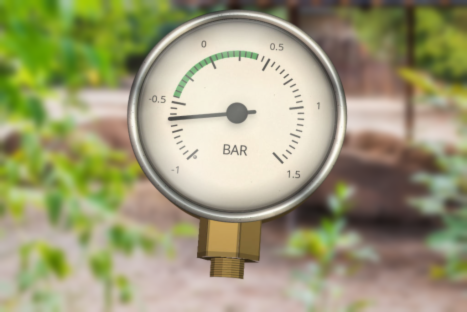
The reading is -0.65 bar
